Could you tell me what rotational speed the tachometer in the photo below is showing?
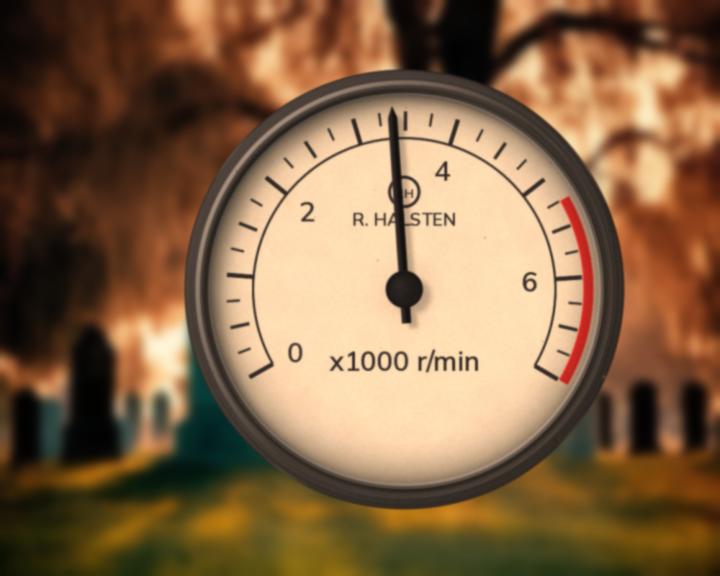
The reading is 3375 rpm
